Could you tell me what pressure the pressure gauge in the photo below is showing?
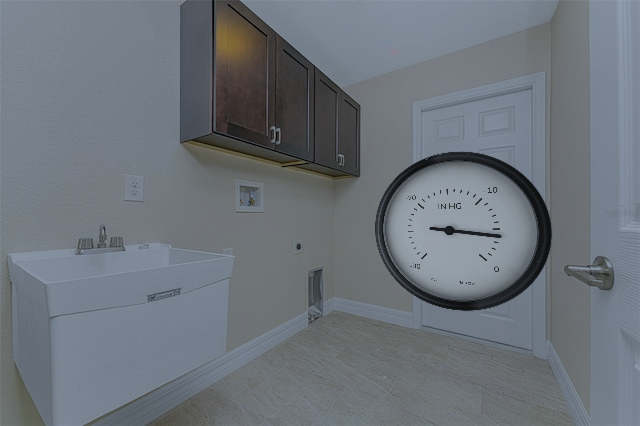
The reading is -4 inHg
